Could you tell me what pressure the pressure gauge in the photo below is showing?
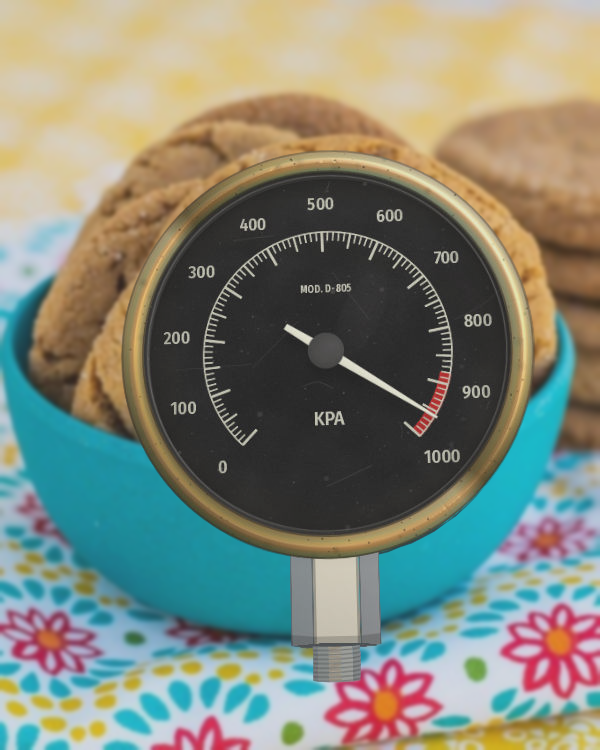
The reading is 960 kPa
